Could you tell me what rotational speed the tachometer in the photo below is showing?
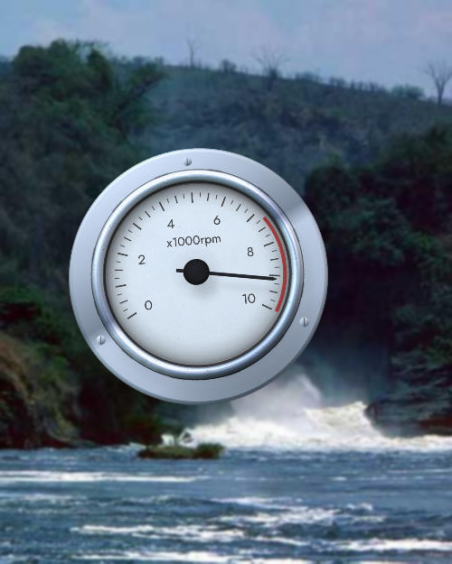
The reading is 9125 rpm
